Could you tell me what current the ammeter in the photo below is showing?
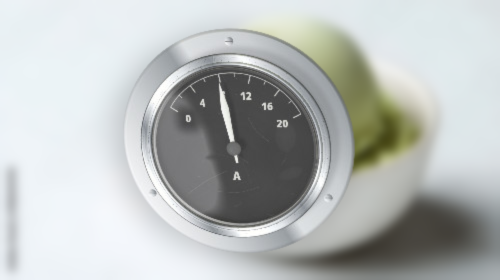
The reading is 8 A
